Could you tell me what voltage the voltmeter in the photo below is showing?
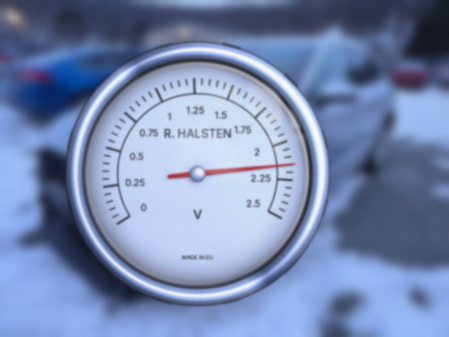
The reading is 2.15 V
